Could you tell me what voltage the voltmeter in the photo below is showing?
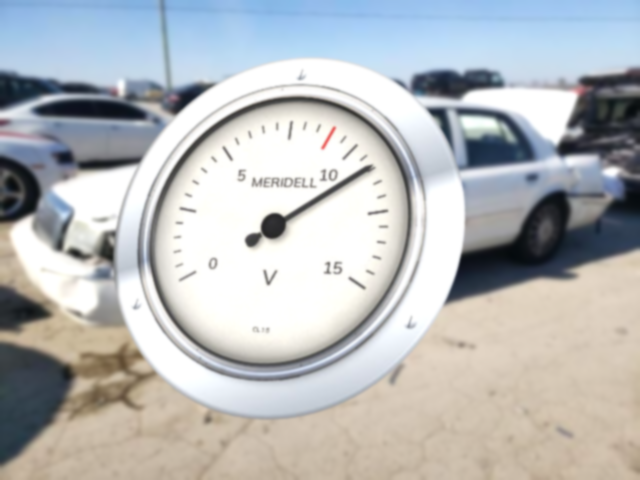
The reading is 11 V
